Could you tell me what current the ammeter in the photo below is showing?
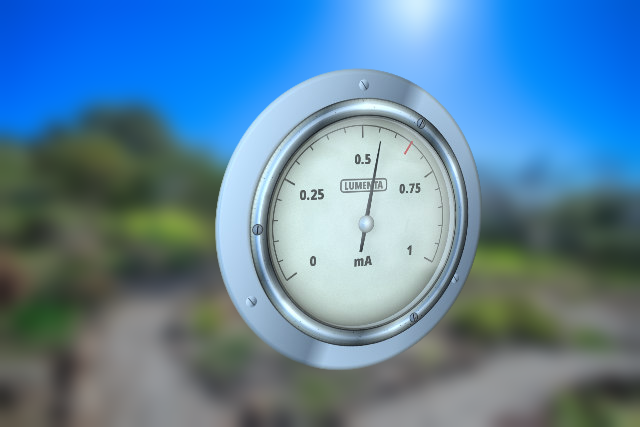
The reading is 0.55 mA
